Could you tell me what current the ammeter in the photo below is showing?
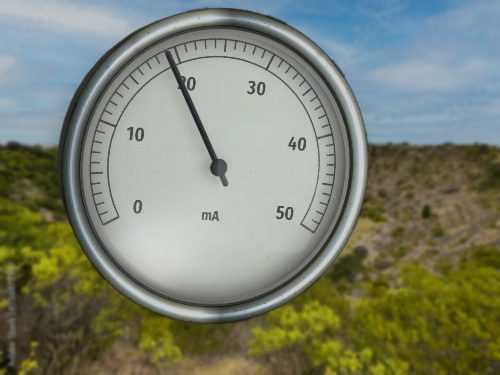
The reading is 19 mA
